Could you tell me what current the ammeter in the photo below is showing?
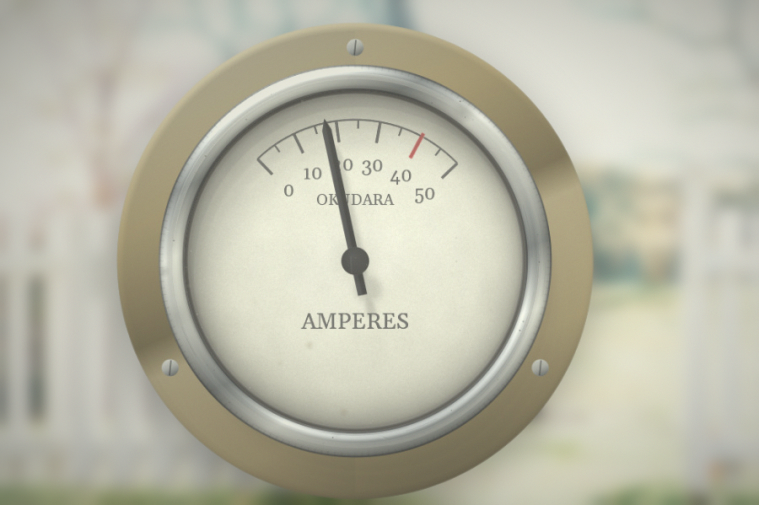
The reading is 17.5 A
